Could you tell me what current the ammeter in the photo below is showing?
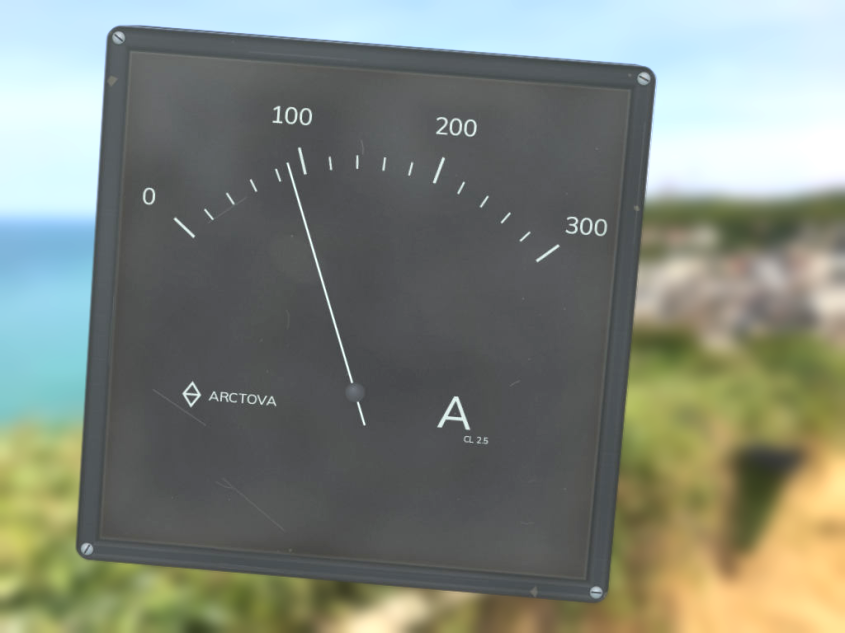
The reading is 90 A
